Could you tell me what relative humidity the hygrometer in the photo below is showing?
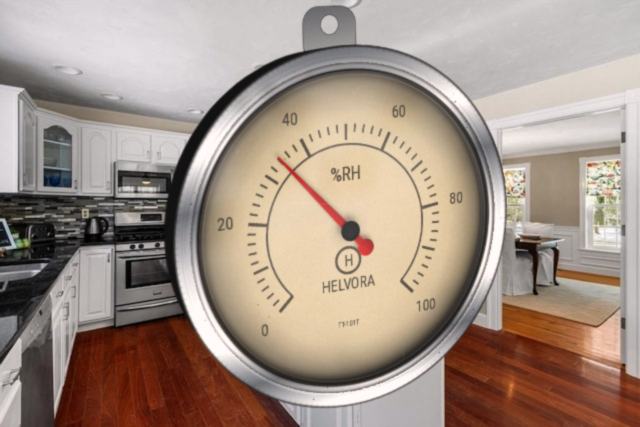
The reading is 34 %
